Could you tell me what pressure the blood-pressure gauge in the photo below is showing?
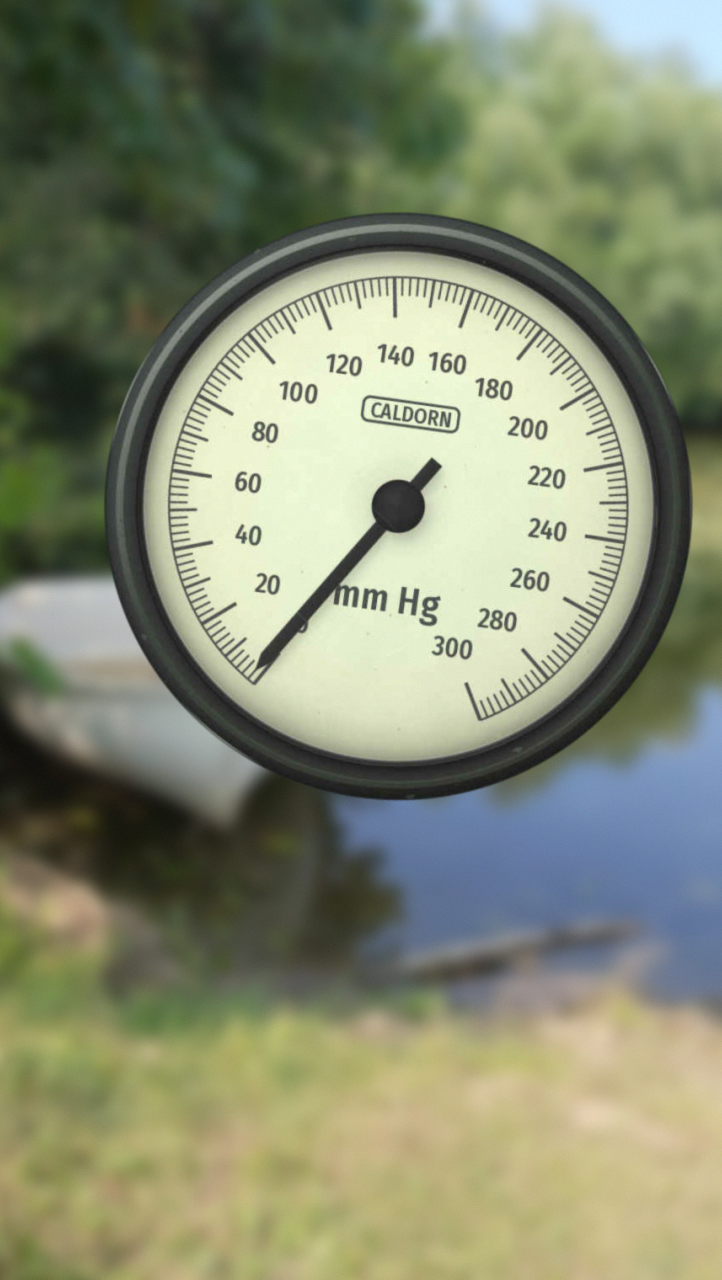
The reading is 2 mmHg
